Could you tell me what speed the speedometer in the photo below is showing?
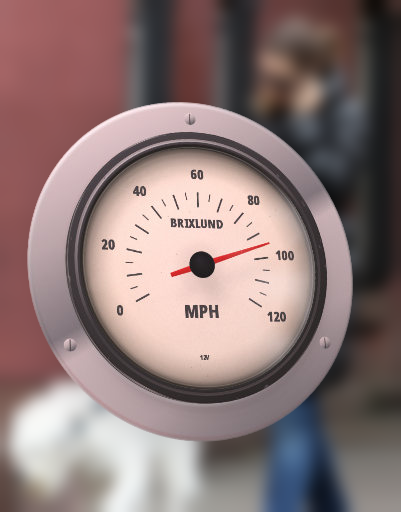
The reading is 95 mph
